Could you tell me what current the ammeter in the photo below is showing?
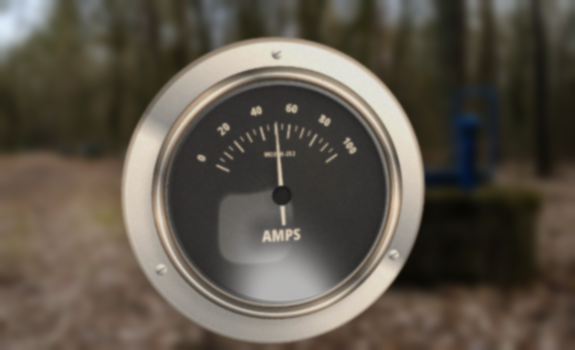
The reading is 50 A
